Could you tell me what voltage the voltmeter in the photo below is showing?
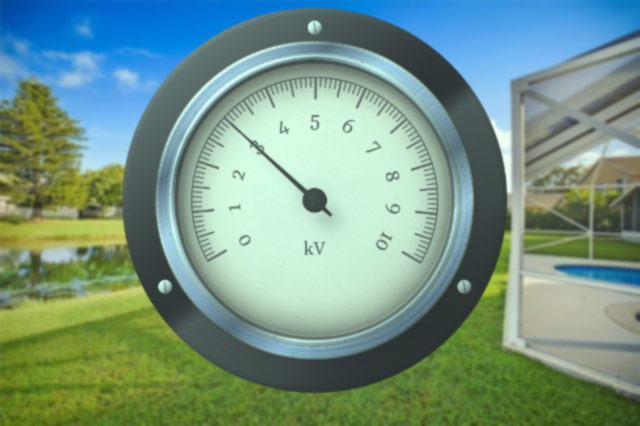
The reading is 3 kV
